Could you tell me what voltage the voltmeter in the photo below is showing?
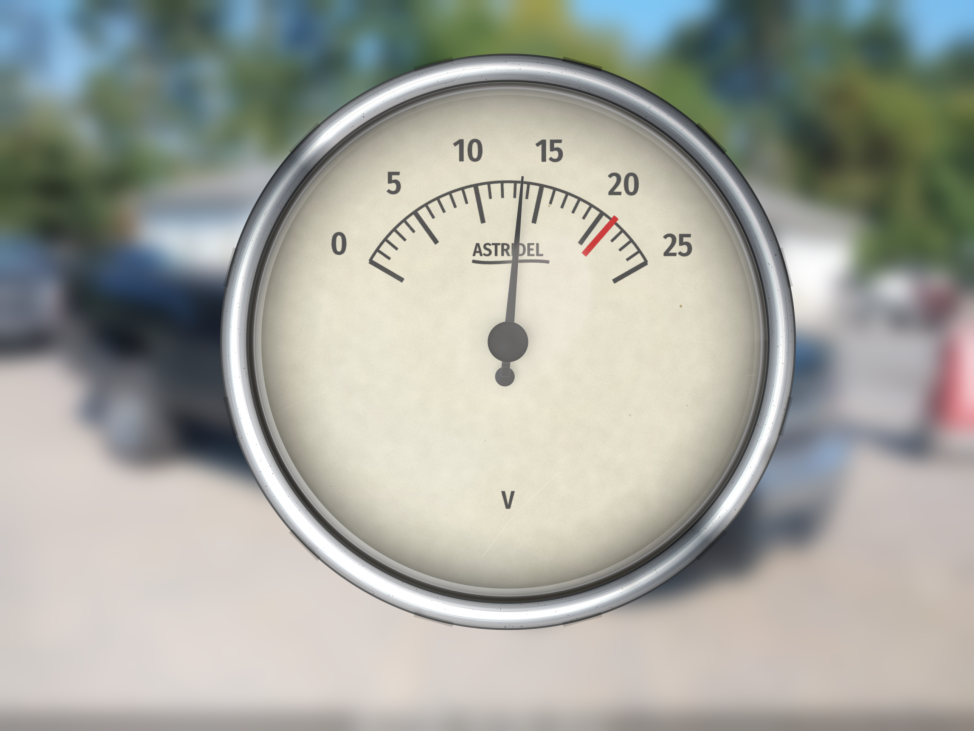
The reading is 13.5 V
